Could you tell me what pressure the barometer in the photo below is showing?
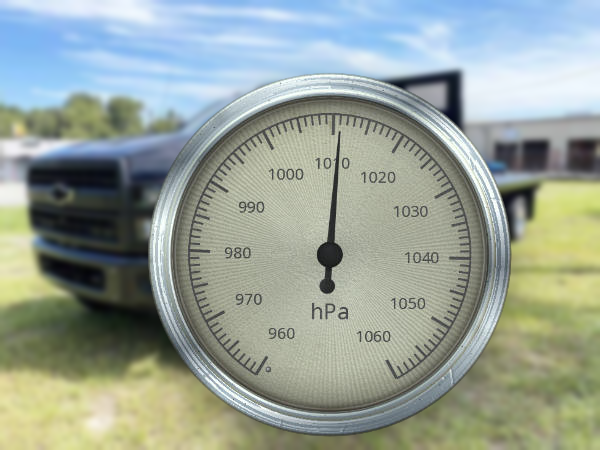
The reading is 1011 hPa
